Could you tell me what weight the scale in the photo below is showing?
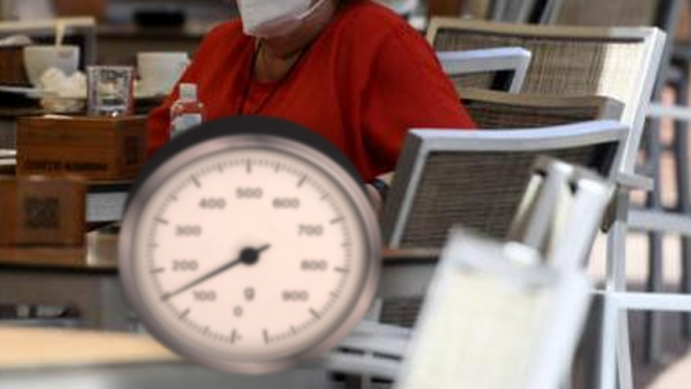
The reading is 150 g
